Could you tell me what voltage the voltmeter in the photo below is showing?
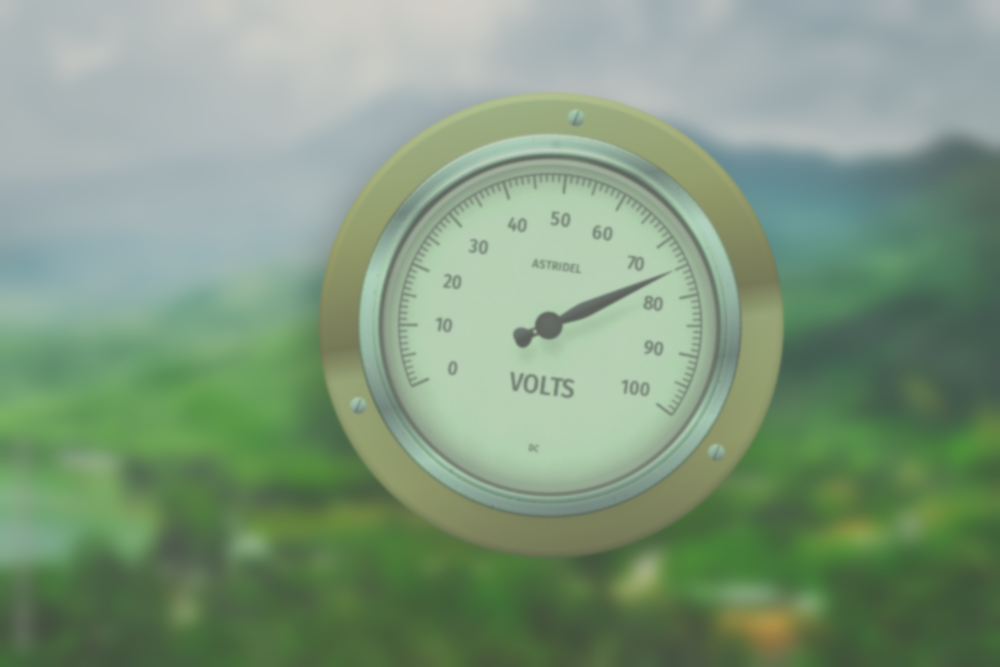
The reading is 75 V
